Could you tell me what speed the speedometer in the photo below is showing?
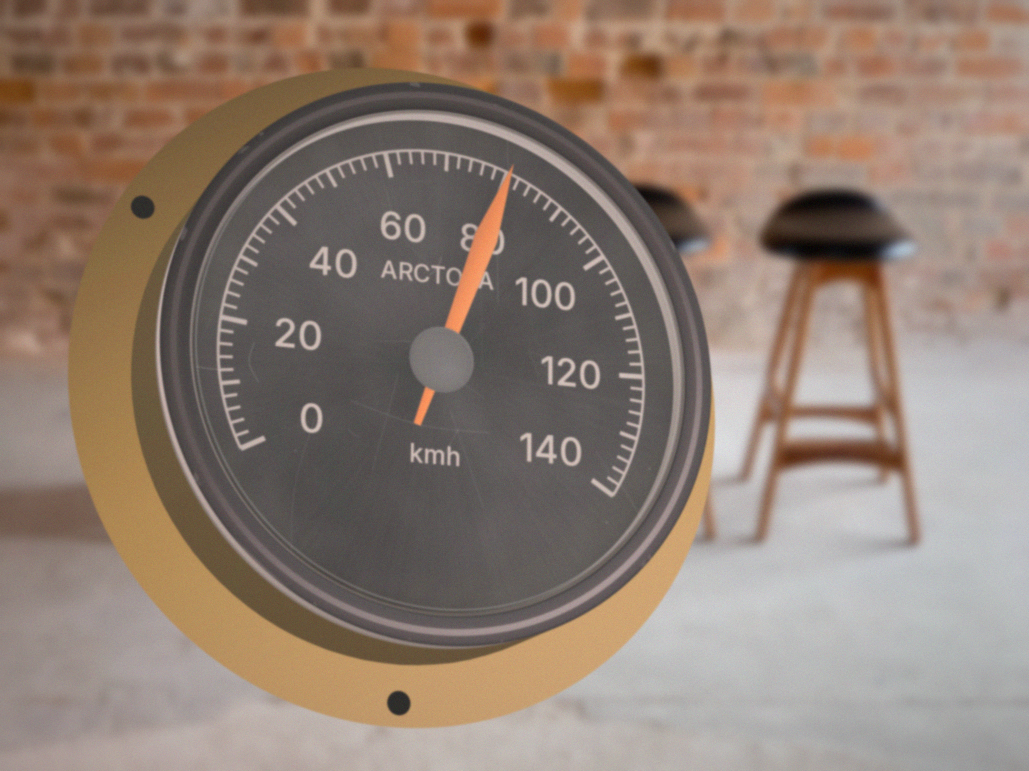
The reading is 80 km/h
